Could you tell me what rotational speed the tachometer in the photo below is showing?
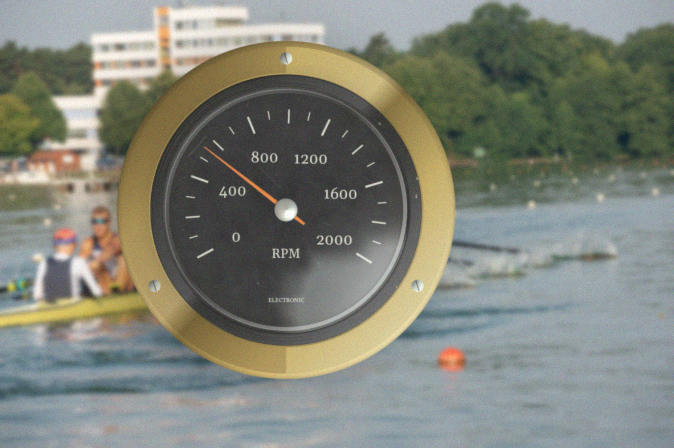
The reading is 550 rpm
